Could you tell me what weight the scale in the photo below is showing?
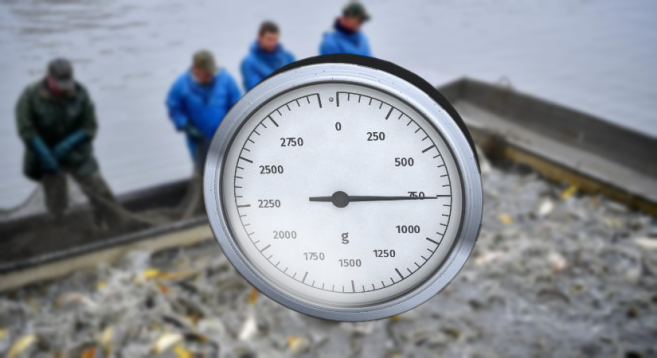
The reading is 750 g
